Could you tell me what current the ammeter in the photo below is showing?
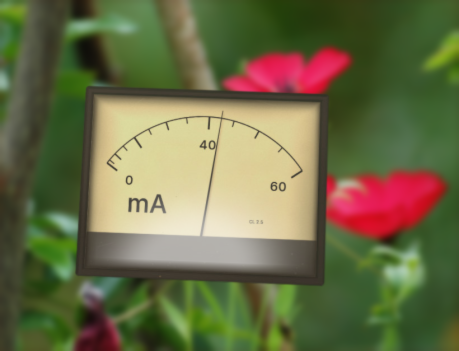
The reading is 42.5 mA
